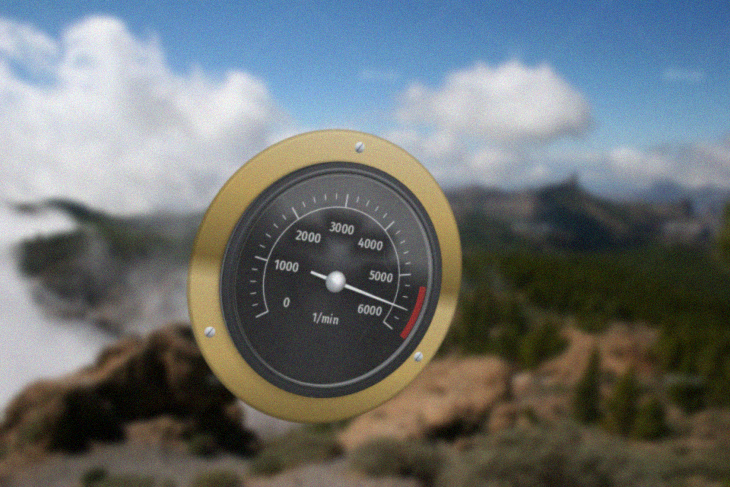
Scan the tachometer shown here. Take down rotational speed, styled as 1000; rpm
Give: 5600; rpm
